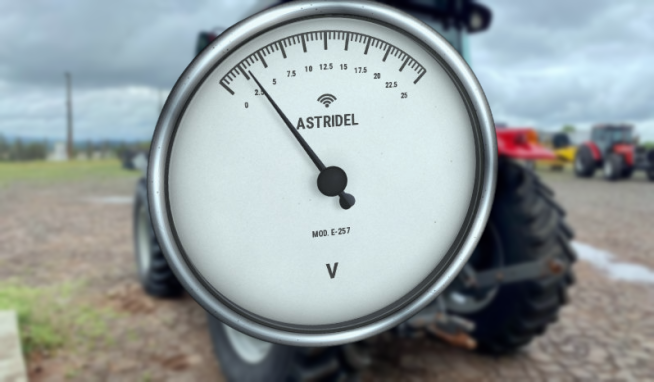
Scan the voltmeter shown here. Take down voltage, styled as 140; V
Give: 3; V
